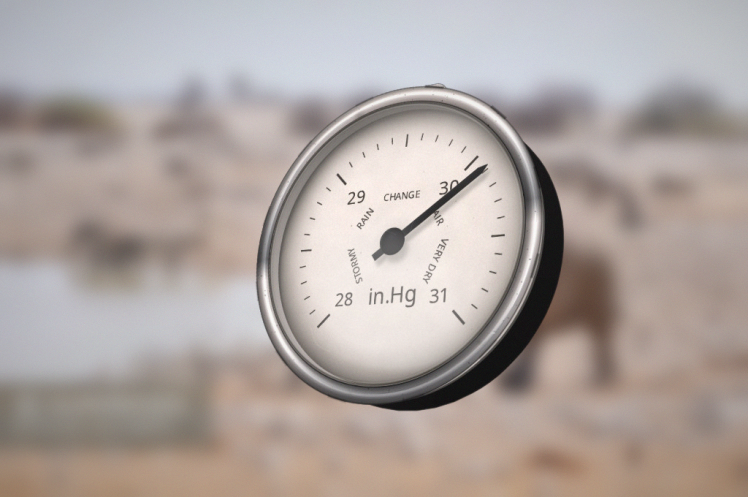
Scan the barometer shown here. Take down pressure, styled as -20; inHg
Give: 30.1; inHg
